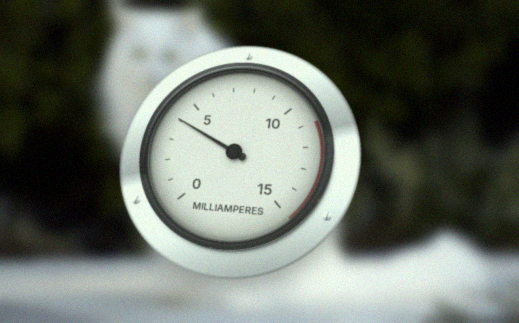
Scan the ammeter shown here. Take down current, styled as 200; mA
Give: 4; mA
